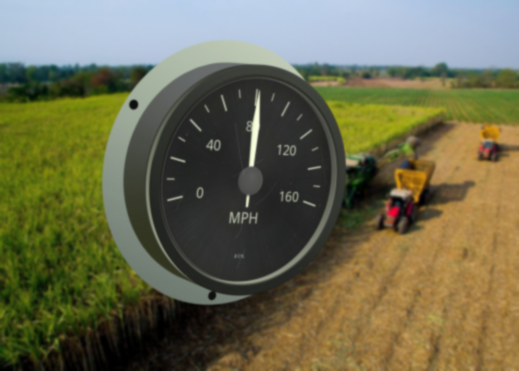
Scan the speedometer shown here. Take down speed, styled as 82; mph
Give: 80; mph
